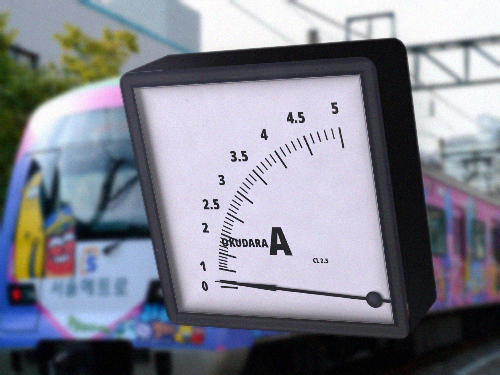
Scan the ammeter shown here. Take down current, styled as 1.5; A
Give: 0.5; A
